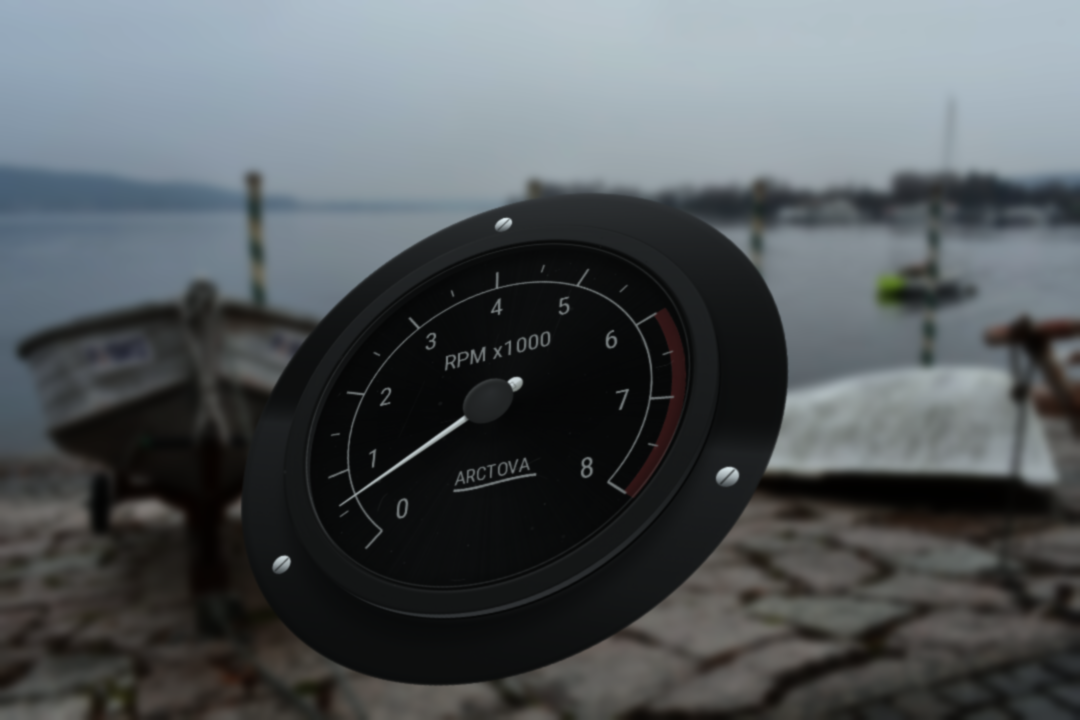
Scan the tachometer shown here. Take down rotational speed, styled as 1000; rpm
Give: 500; rpm
